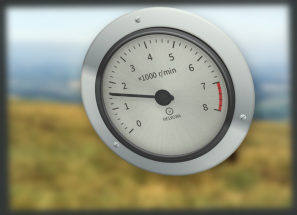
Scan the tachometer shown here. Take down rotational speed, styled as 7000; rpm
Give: 1600; rpm
